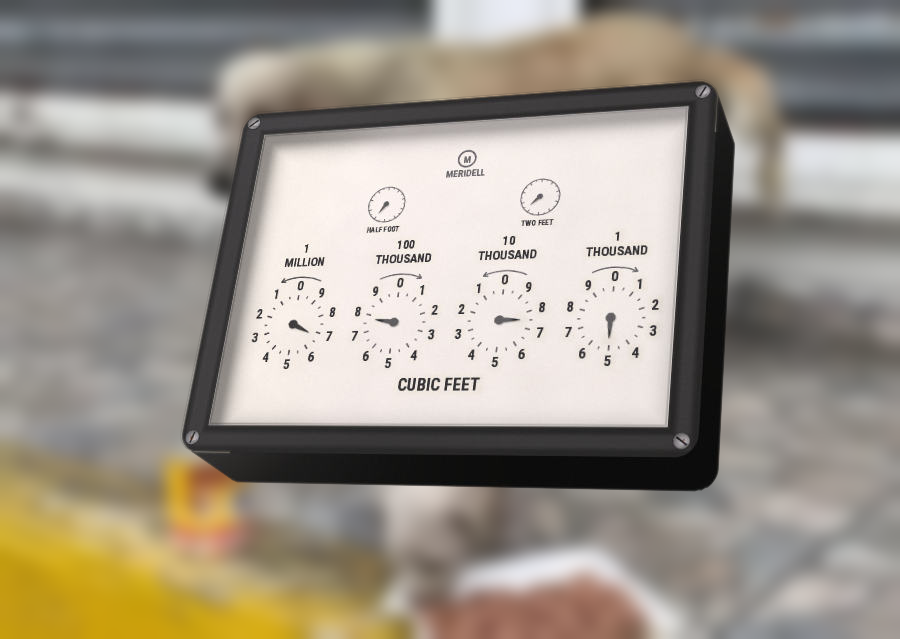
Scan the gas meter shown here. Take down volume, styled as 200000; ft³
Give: 677500; ft³
